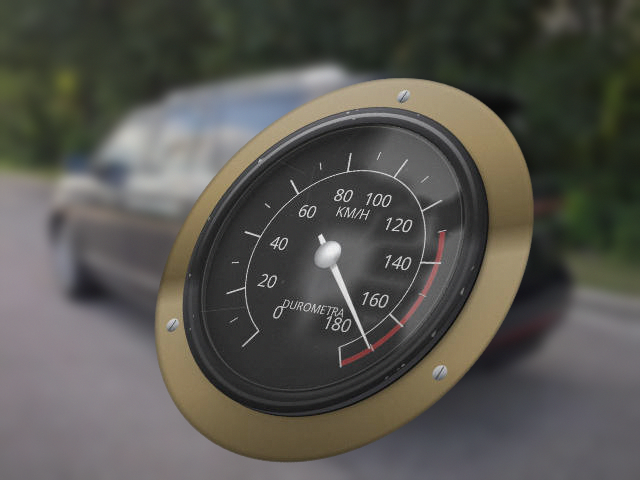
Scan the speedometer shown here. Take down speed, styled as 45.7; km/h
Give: 170; km/h
